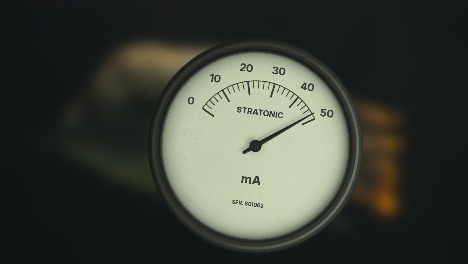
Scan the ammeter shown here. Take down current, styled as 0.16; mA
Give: 48; mA
